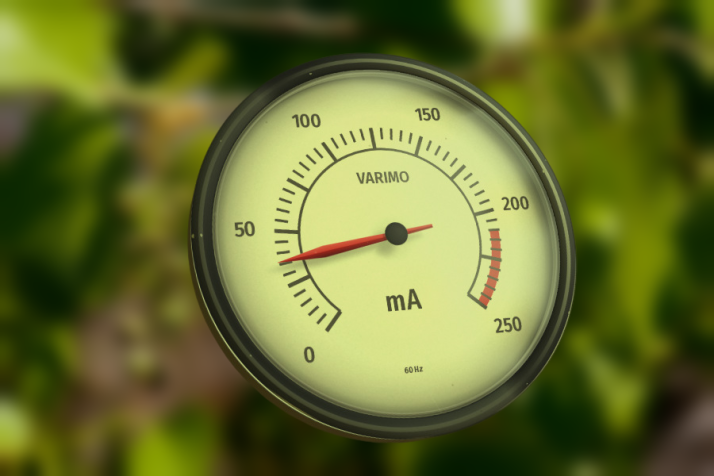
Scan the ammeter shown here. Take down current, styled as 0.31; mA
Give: 35; mA
